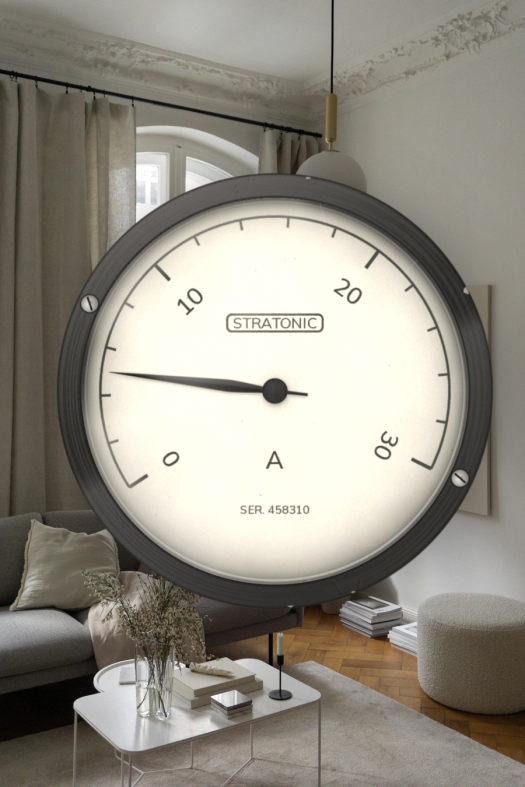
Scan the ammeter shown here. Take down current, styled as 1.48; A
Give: 5; A
